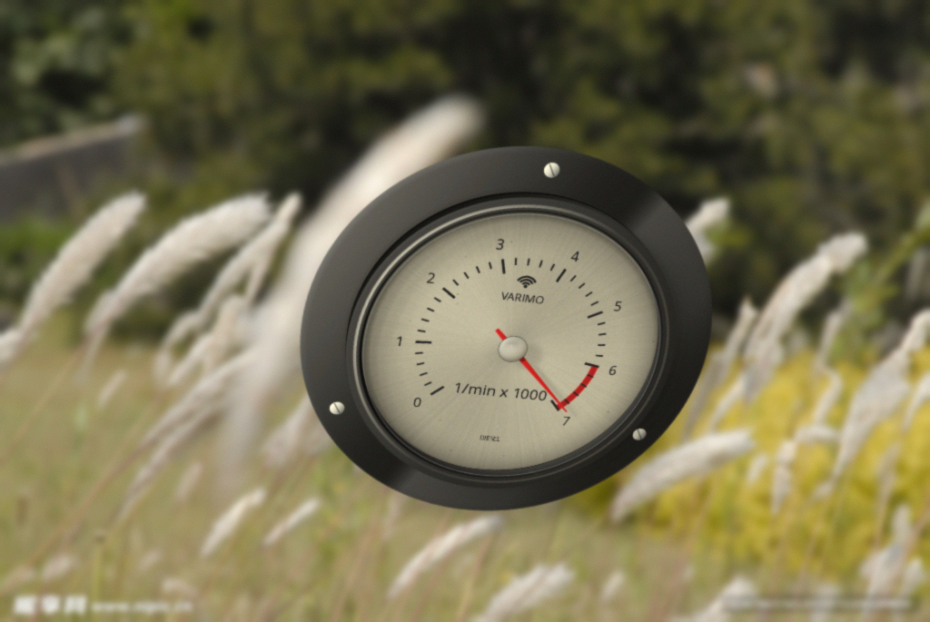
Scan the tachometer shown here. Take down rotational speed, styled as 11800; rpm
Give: 6900; rpm
